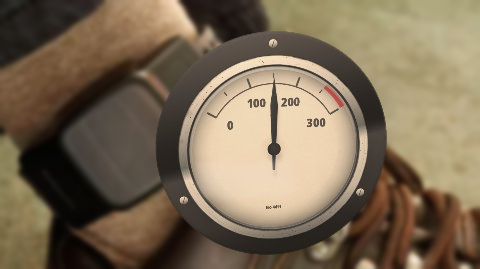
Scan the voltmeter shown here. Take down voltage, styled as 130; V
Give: 150; V
